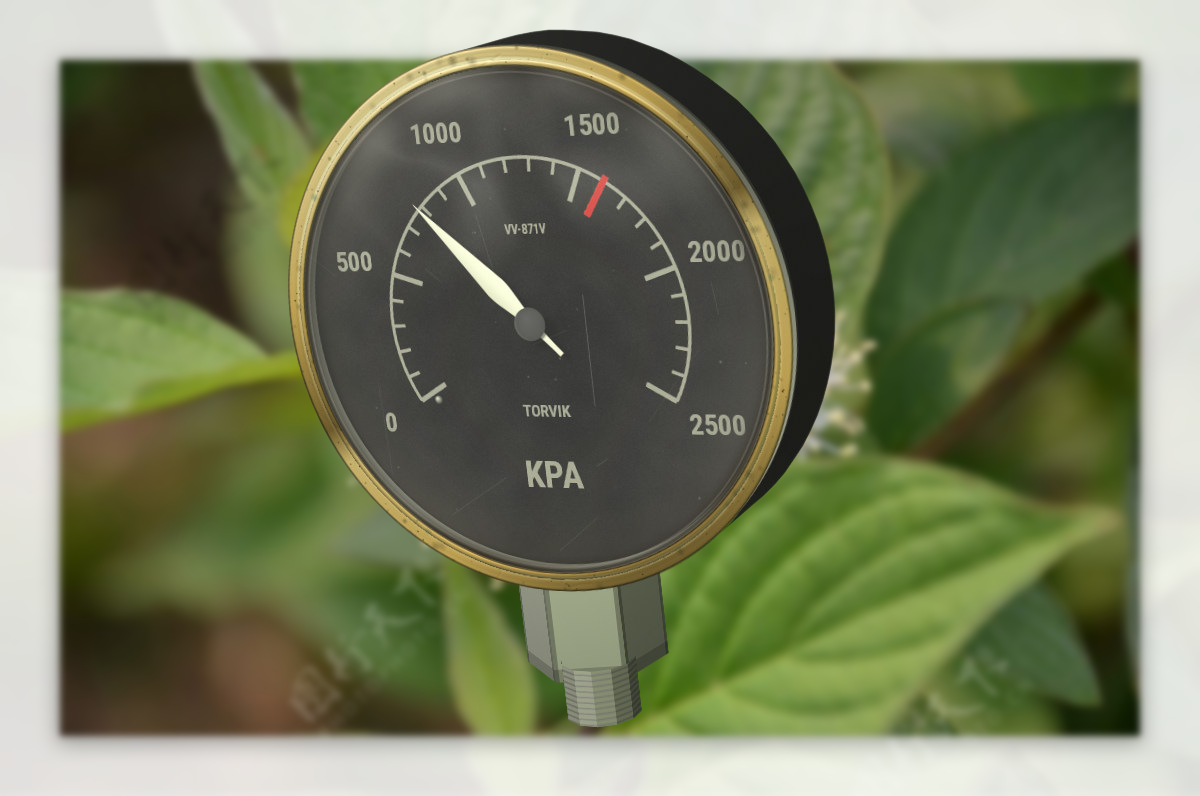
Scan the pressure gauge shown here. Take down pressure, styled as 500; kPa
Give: 800; kPa
